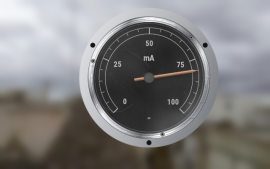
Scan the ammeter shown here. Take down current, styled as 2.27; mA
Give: 80; mA
